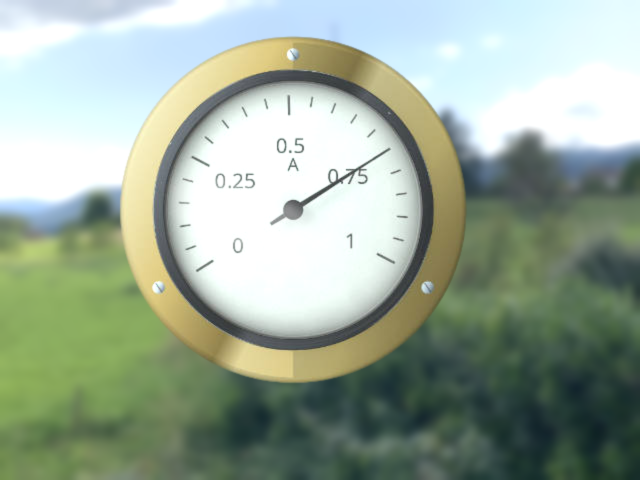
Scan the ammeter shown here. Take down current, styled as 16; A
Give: 0.75; A
